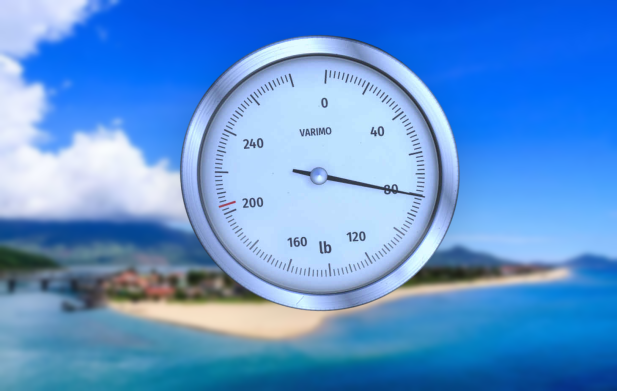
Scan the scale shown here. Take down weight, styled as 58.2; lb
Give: 80; lb
